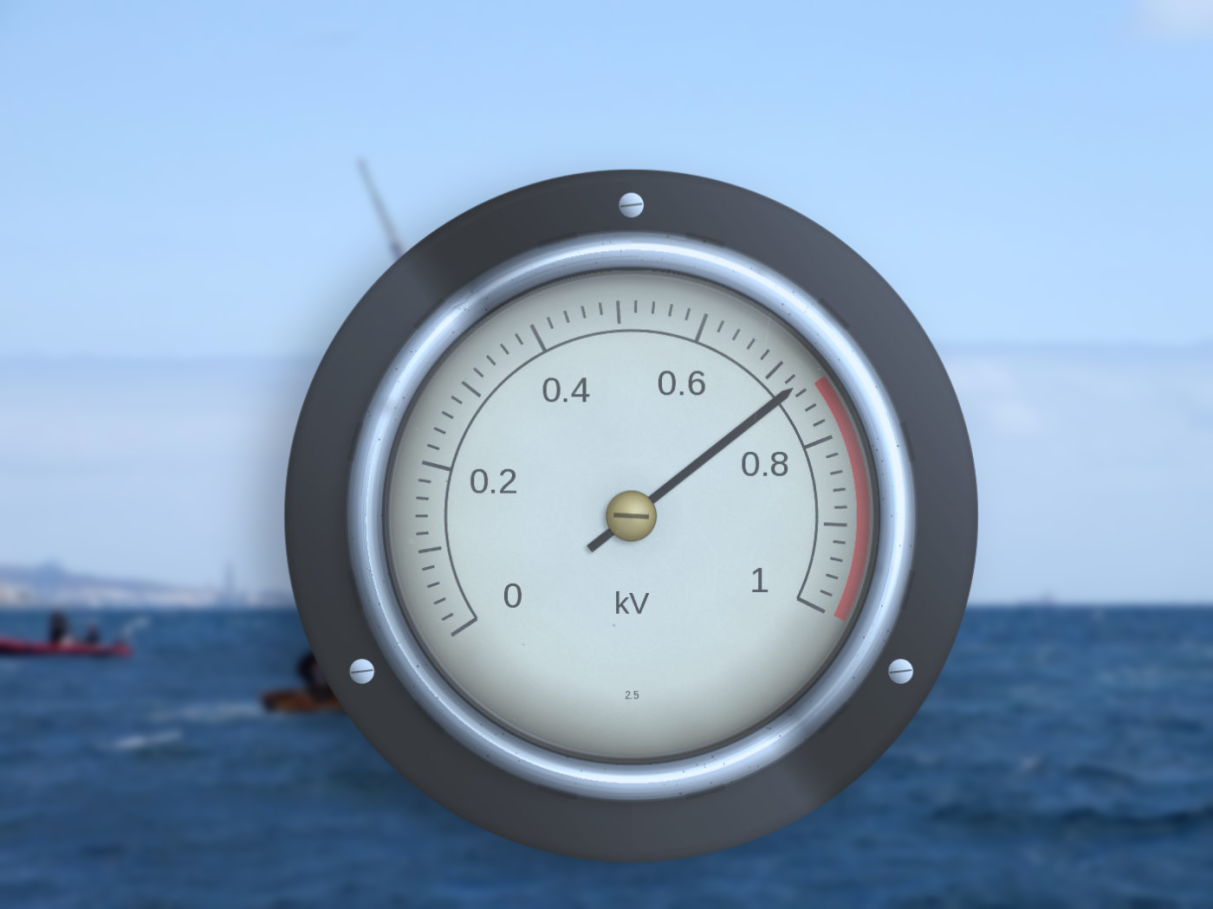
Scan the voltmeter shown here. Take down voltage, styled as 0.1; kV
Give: 0.73; kV
